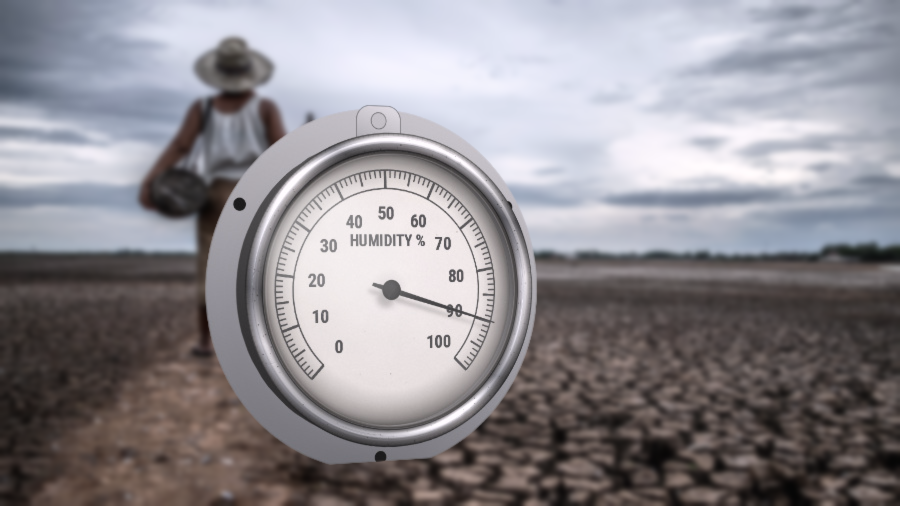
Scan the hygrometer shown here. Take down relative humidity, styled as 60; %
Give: 90; %
